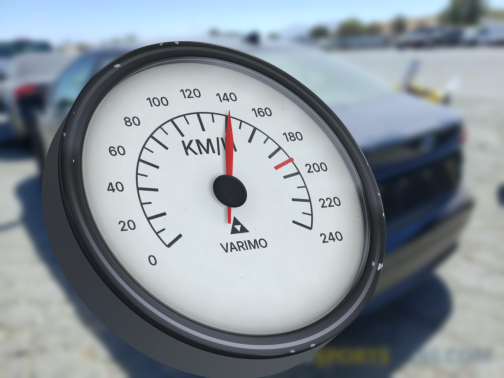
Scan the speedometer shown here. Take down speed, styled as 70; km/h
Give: 140; km/h
